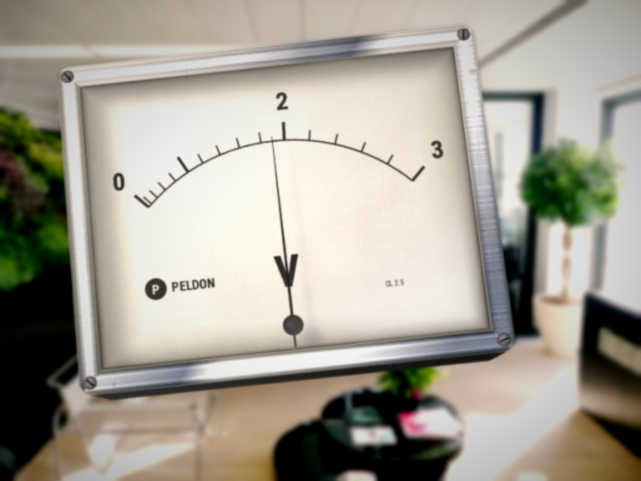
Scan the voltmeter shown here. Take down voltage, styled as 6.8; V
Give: 1.9; V
